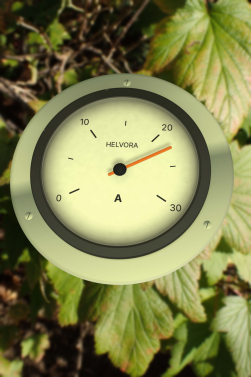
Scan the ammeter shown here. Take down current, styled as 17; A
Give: 22.5; A
